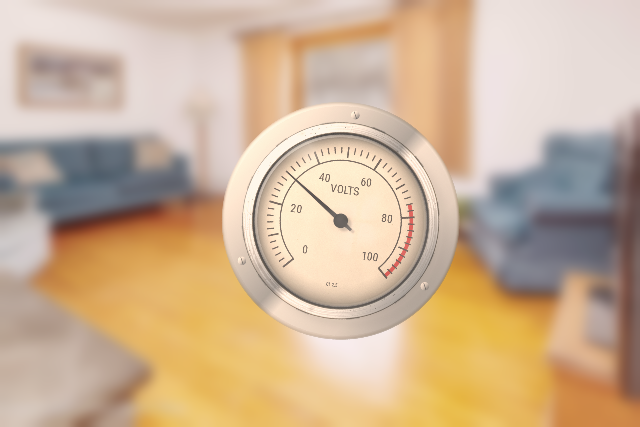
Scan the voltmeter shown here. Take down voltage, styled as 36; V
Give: 30; V
